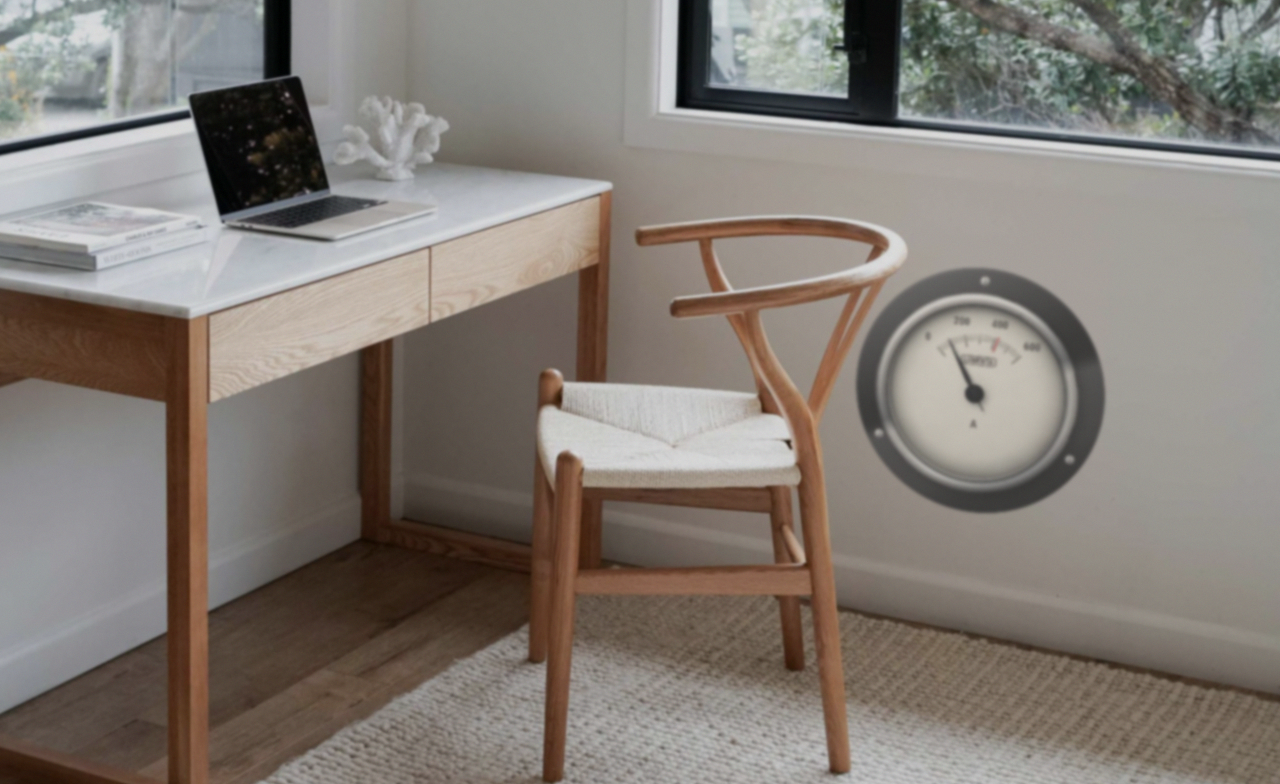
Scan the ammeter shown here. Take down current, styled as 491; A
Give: 100; A
